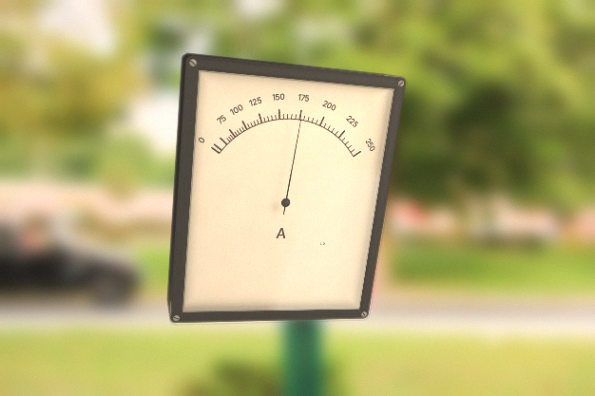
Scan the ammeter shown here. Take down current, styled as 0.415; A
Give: 175; A
